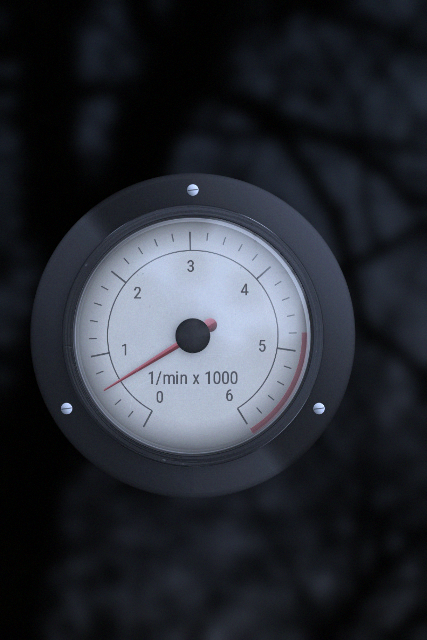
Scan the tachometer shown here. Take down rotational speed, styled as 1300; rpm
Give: 600; rpm
